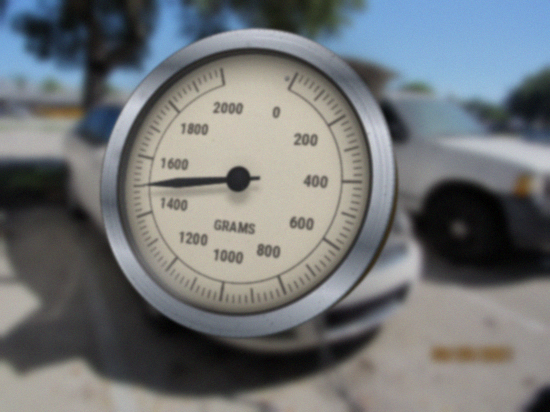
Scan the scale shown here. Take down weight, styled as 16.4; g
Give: 1500; g
